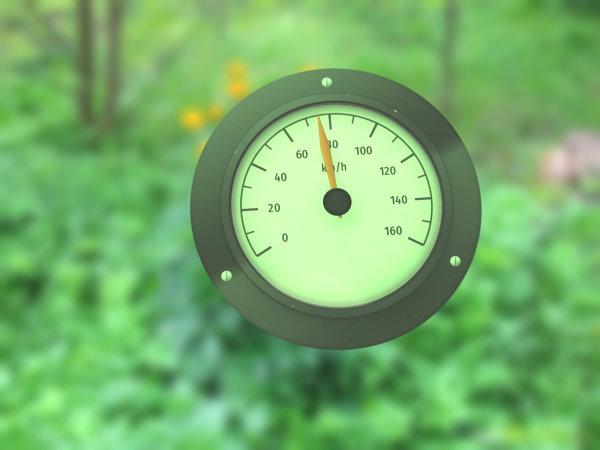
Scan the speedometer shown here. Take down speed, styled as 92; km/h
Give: 75; km/h
